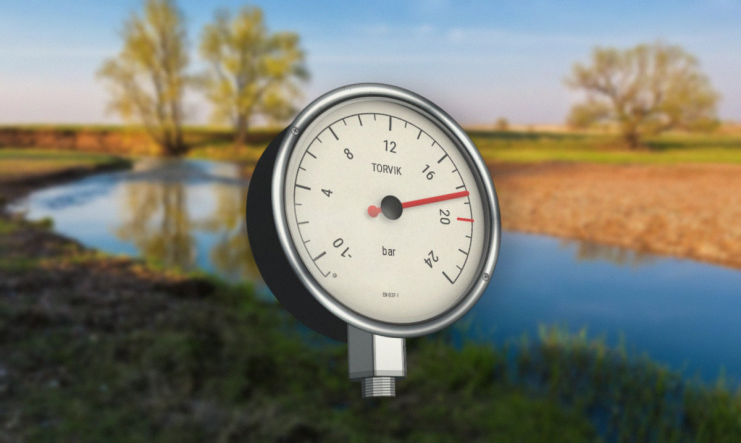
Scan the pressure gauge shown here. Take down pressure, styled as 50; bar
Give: 18.5; bar
